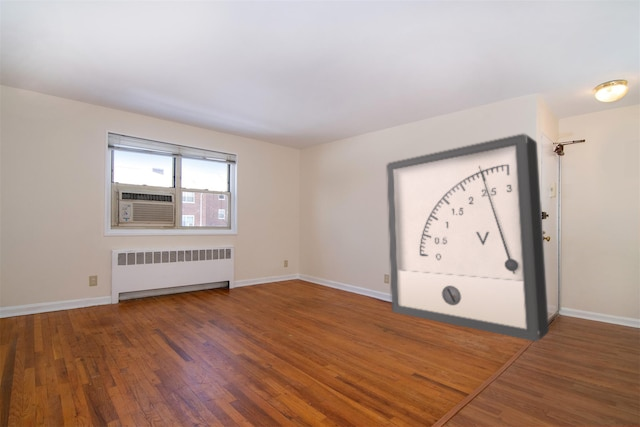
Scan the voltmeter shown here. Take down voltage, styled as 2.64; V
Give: 2.5; V
